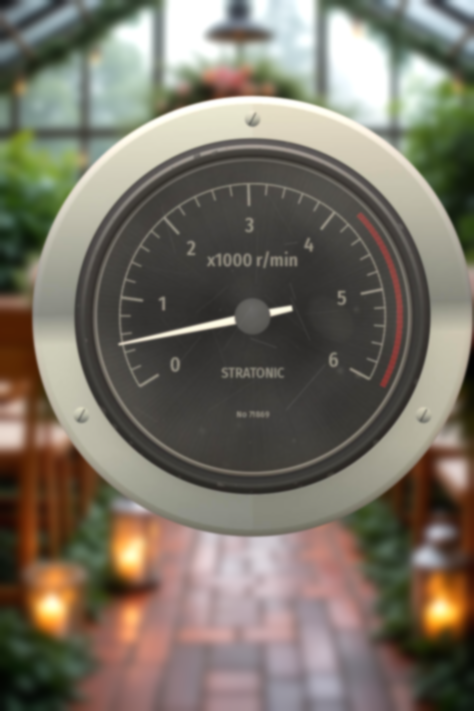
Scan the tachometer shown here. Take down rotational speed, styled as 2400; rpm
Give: 500; rpm
